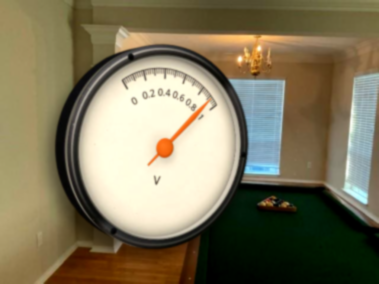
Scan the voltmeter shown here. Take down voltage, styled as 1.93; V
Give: 0.9; V
